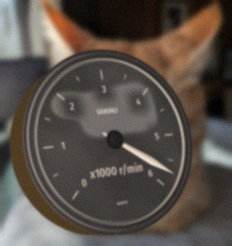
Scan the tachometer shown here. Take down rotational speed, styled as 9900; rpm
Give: 5750; rpm
